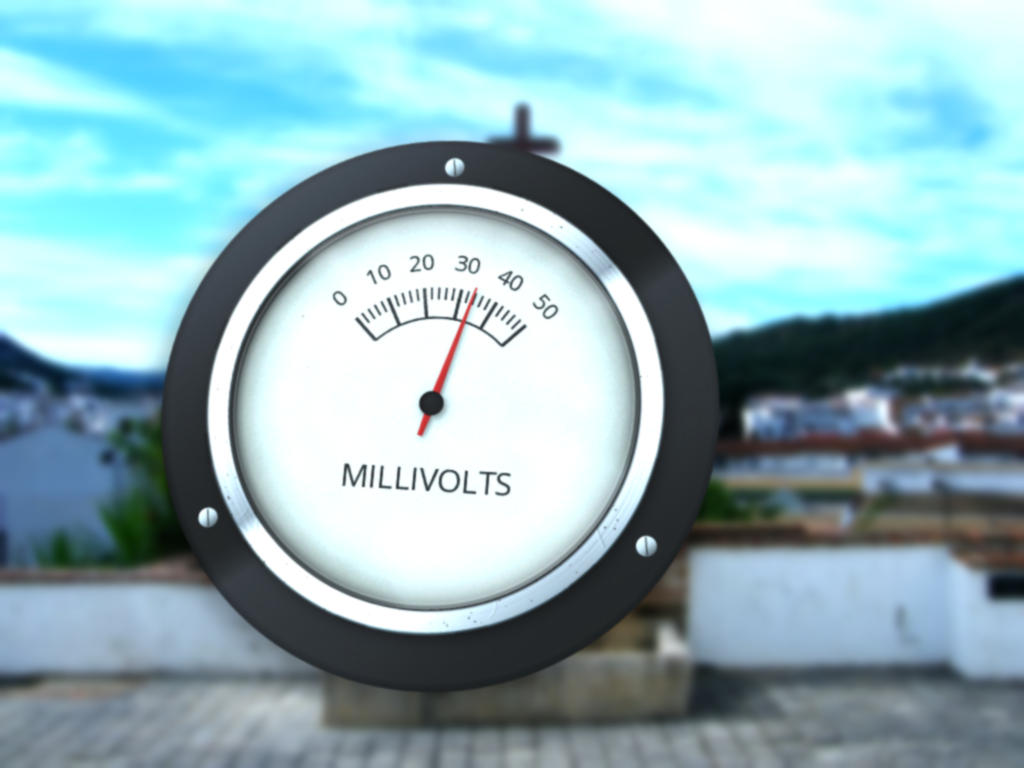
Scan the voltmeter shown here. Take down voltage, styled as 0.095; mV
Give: 34; mV
